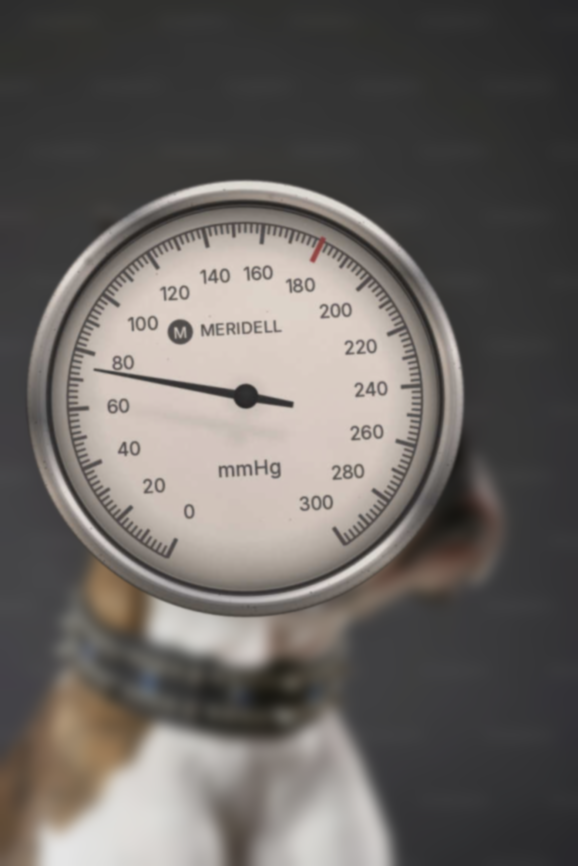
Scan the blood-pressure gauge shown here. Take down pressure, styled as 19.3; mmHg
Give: 74; mmHg
